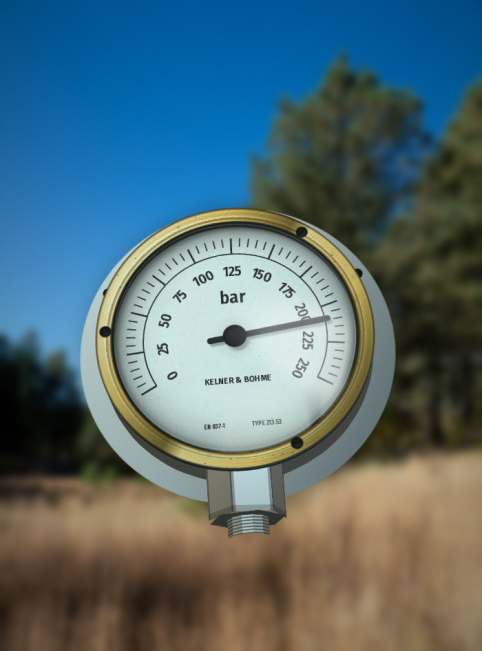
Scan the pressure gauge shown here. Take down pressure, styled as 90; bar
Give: 210; bar
